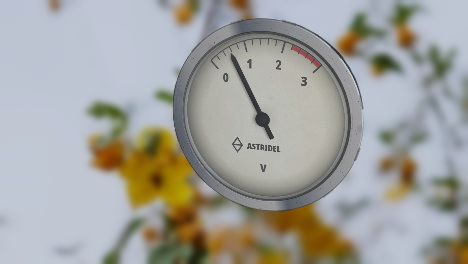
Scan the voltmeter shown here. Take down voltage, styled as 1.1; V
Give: 0.6; V
